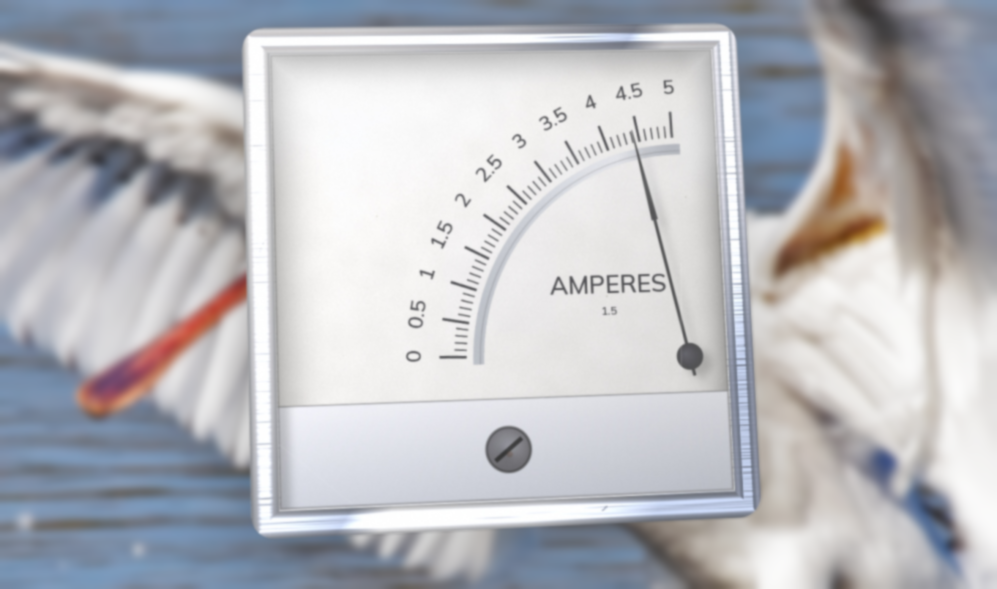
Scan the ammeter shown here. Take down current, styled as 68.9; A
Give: 4.4; A
